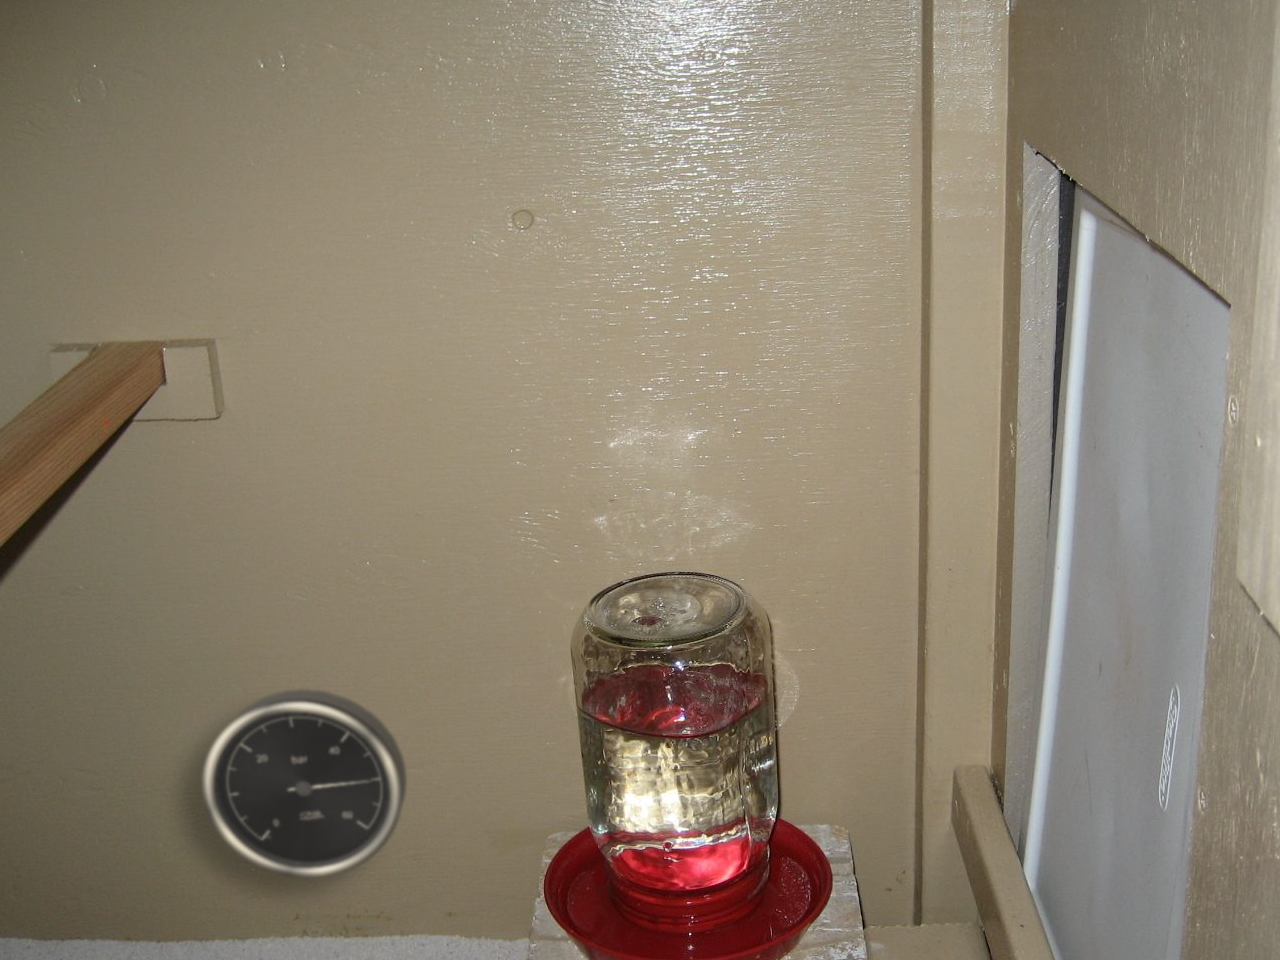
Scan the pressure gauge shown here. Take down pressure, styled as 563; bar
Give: 50; bar
